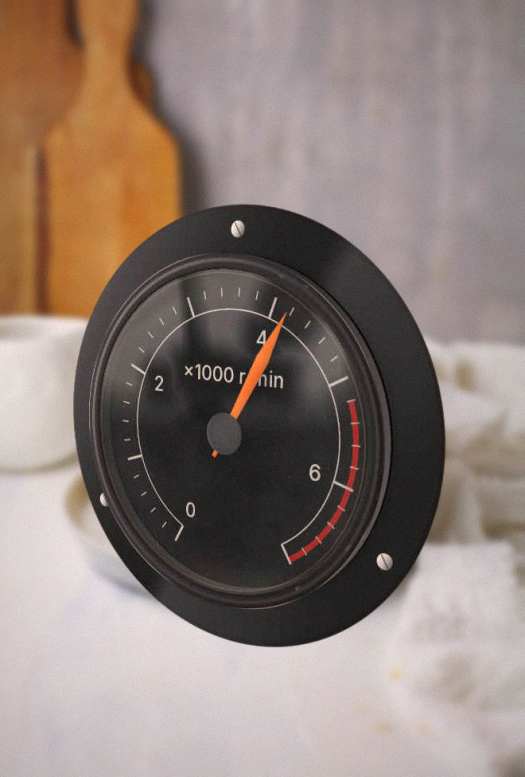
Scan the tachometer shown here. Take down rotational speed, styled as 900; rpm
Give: 4200; rpm
